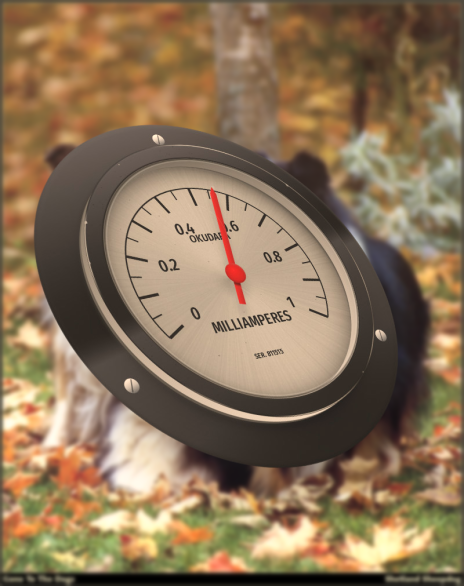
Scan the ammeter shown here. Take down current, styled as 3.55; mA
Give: 0.55; mA
